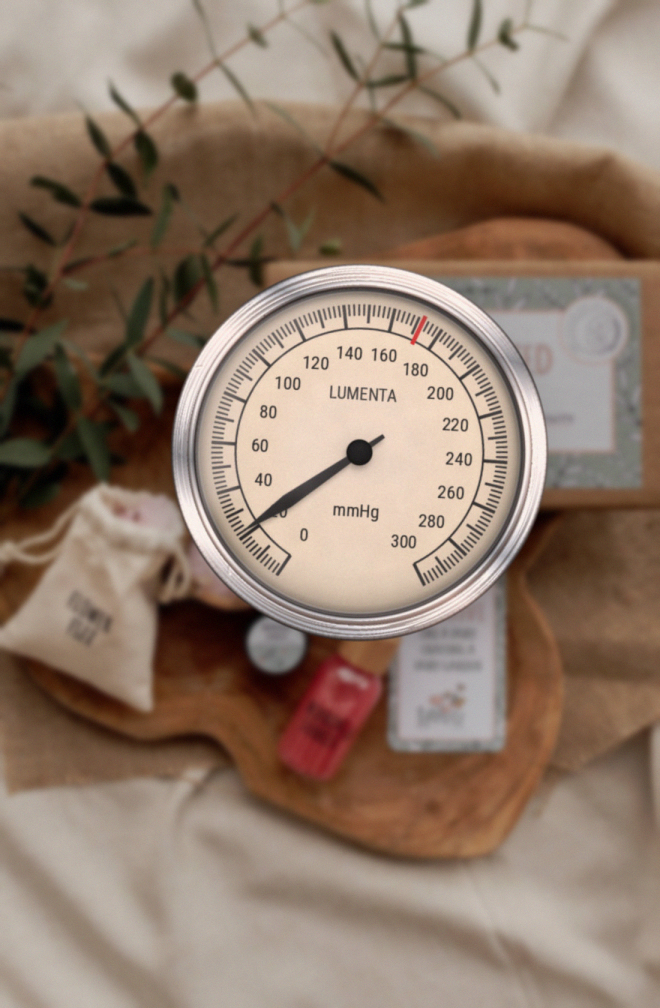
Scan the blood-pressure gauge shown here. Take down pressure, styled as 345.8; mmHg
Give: 22; mmHg
